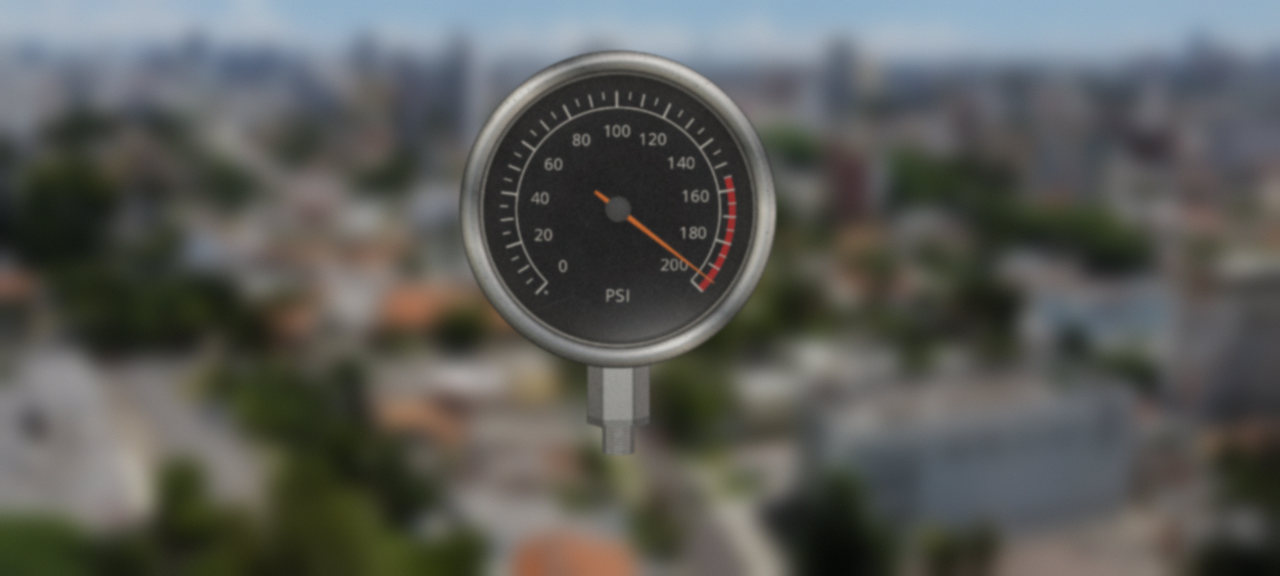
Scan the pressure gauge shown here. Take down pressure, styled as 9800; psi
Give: 195; psi
